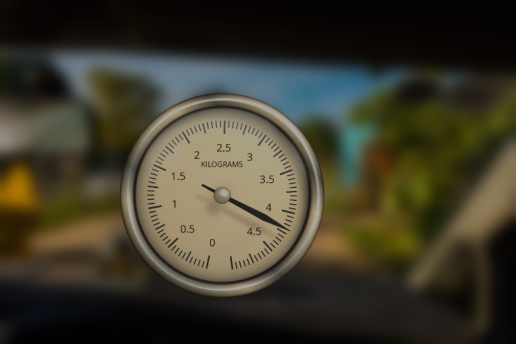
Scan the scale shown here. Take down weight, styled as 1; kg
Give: 4.2; kg
